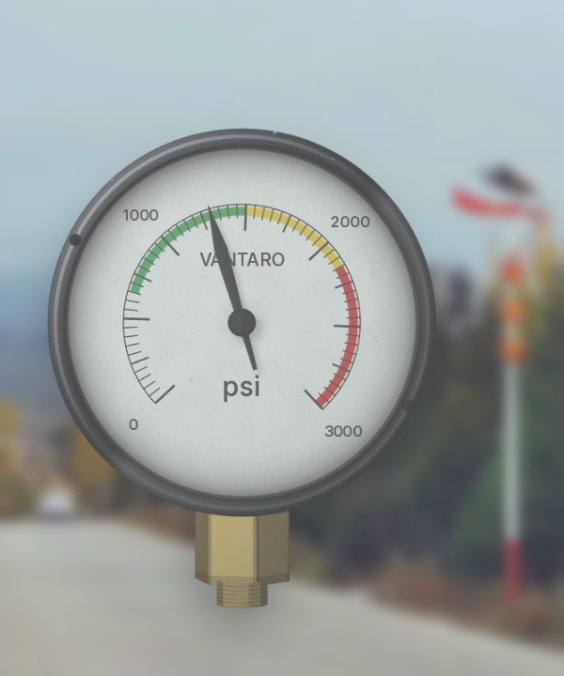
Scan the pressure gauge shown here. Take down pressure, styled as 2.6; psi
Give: 1300; psi
